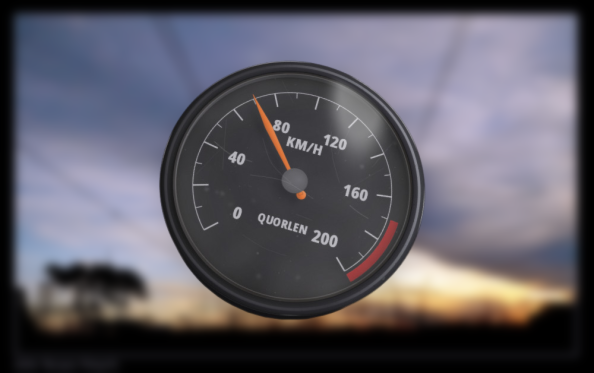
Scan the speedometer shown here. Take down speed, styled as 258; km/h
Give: 70; km/h
